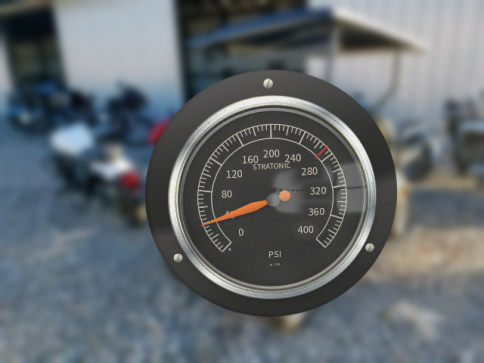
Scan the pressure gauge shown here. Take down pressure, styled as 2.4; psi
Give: 40; psi
